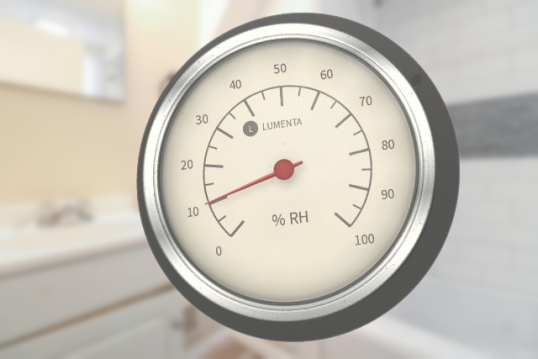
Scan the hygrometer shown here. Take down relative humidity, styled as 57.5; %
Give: 10; %
